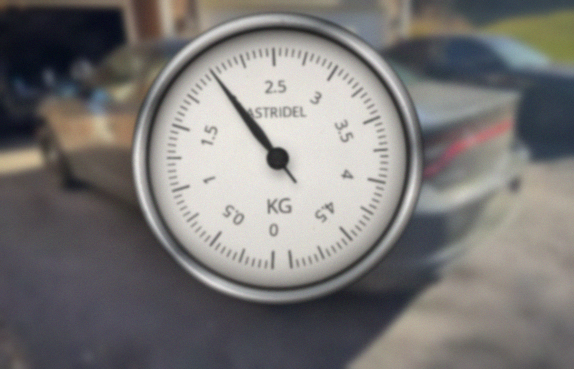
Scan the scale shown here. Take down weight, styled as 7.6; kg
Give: 2; kg
